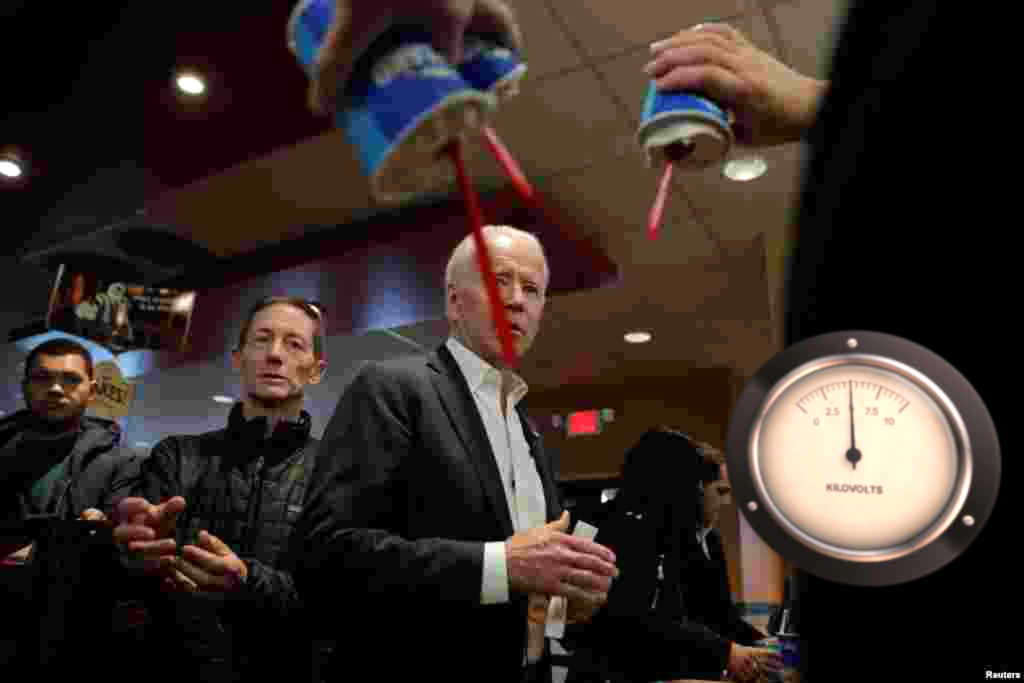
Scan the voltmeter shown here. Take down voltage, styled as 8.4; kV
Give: 5; kV
